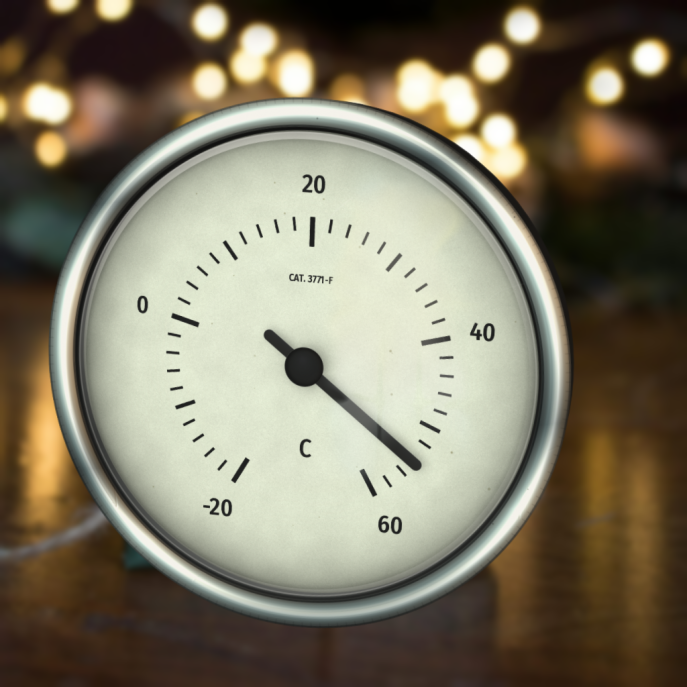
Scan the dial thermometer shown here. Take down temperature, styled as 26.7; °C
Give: 54; °C
